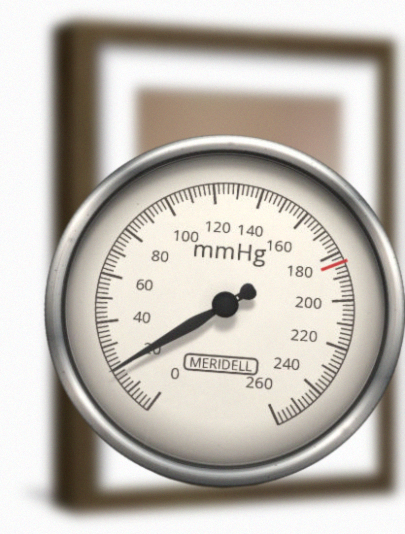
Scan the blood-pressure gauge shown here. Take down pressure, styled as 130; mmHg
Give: 20; mmHg
